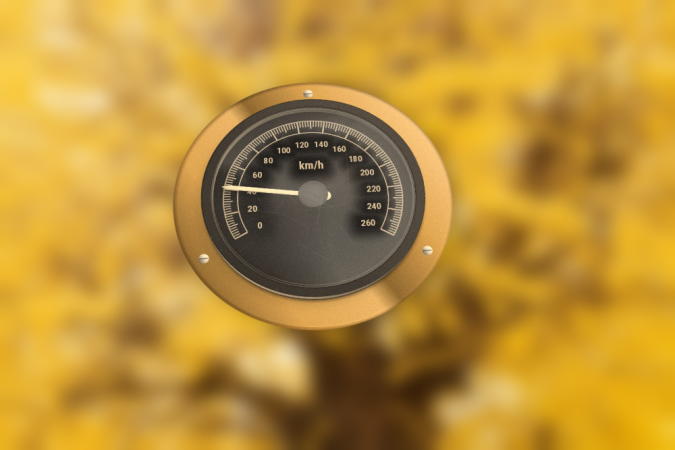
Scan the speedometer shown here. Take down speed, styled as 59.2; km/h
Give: 40; km/h
